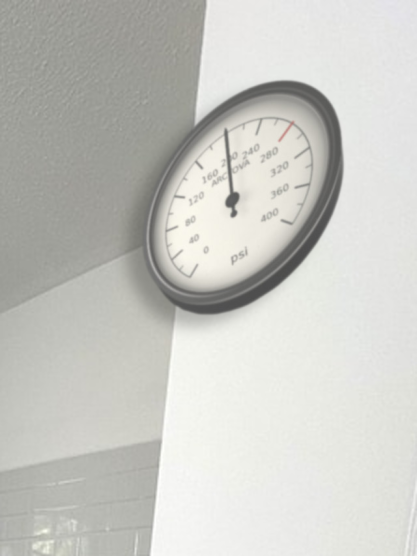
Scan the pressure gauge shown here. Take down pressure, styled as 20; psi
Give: 200; psi
